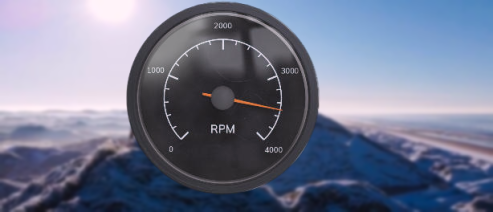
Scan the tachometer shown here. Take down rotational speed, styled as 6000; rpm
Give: 3500; rpm
